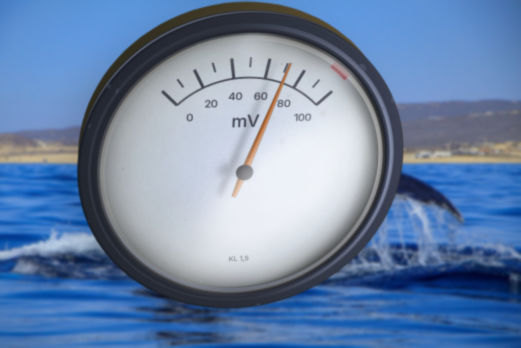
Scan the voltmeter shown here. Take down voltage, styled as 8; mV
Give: 70; mV
